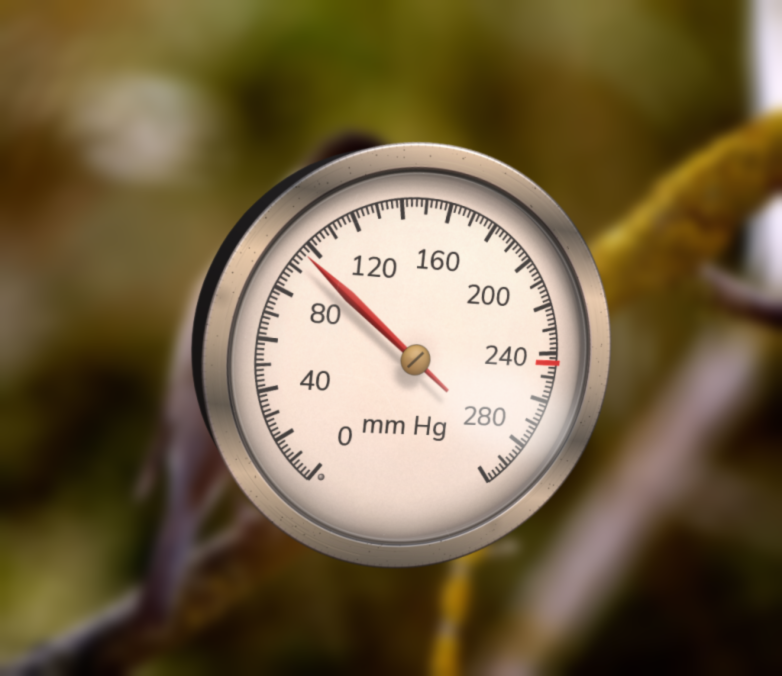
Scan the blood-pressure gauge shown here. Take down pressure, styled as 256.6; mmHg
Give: 96; mmHg
